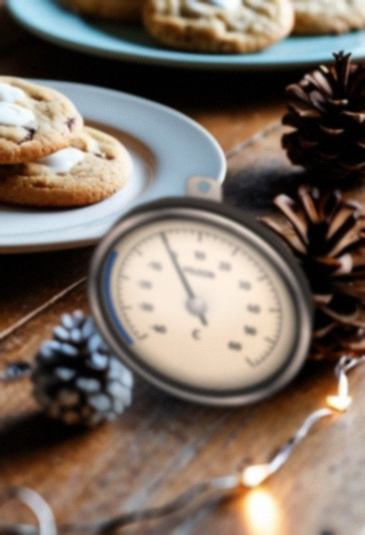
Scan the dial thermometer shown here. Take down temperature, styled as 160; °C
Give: 0; °C
